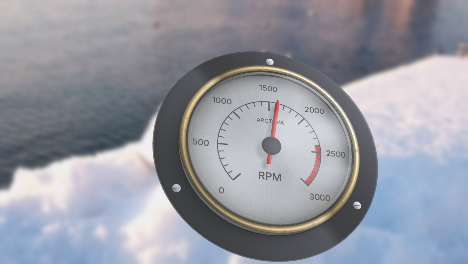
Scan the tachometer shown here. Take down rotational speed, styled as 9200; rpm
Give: 1600; rpm
